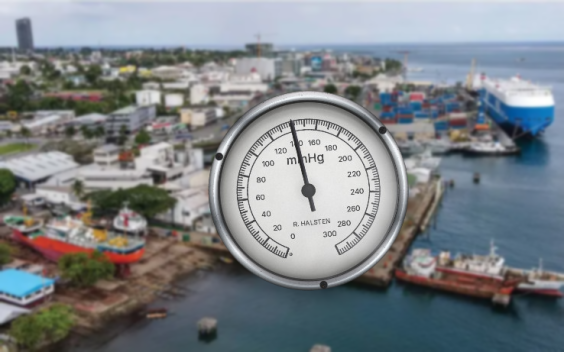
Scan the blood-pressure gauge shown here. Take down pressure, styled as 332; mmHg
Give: 140; mmHg
